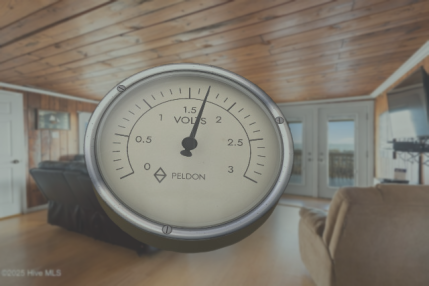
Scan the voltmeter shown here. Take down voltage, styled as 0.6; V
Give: 1.7; V
